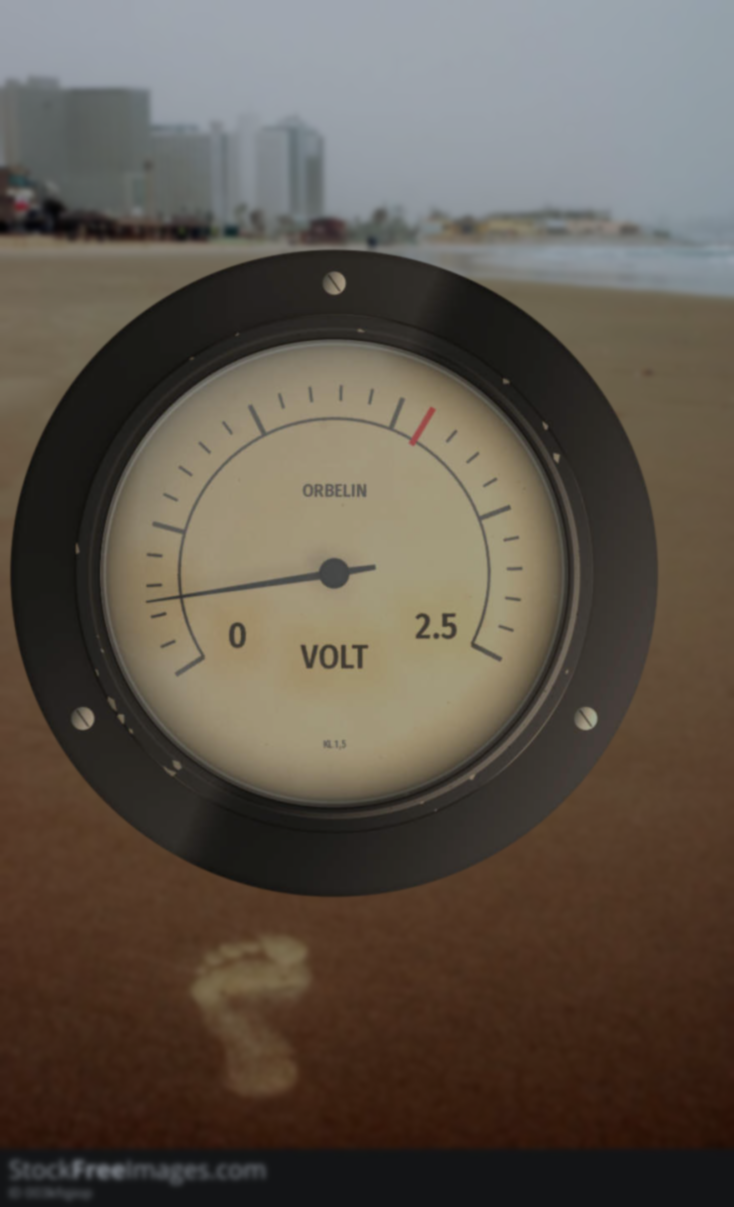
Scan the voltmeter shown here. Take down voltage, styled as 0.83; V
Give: 0.25; V
